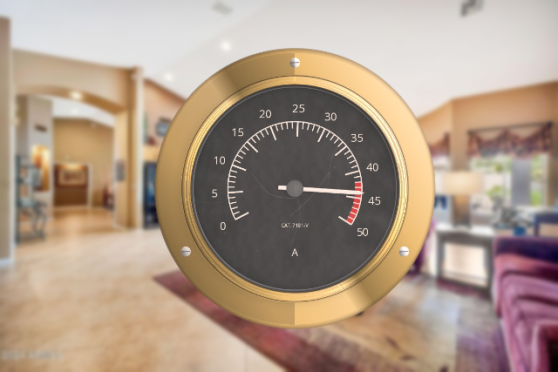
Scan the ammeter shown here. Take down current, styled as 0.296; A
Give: 44; A
